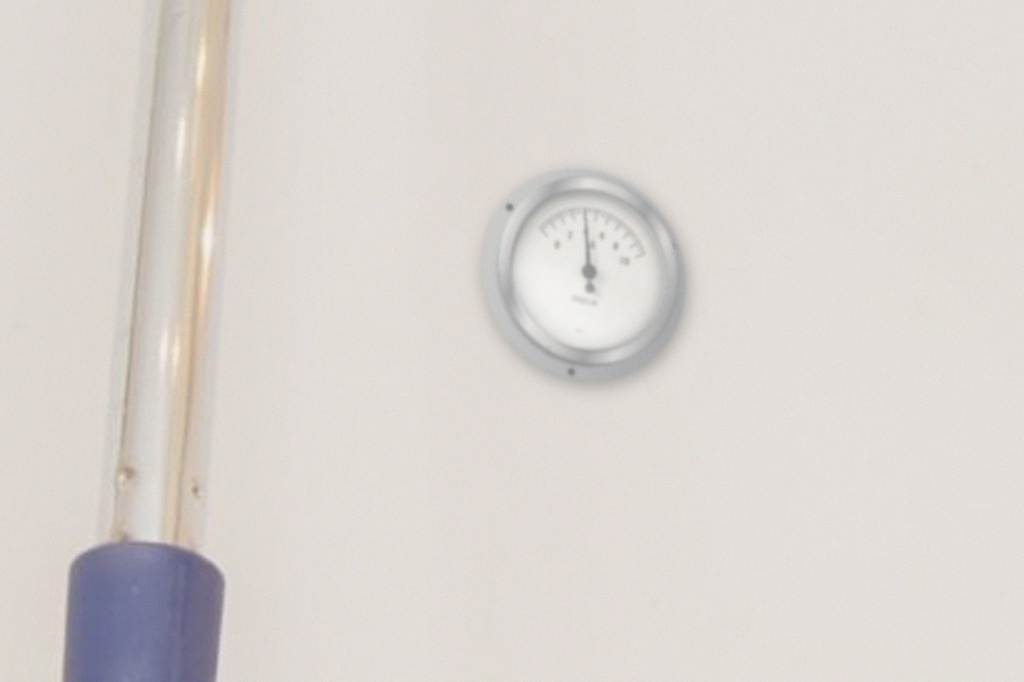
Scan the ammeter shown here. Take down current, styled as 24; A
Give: 4; A
